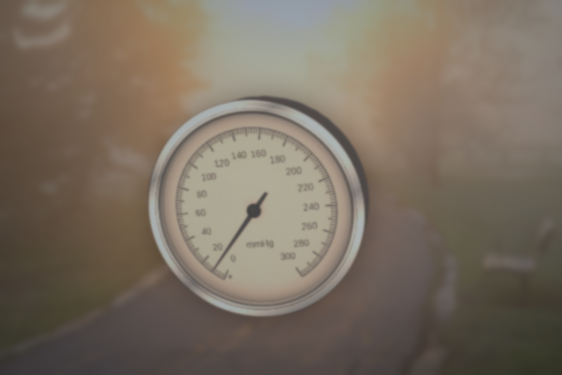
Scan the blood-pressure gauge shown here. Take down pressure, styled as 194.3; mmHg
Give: 10; mmHg
